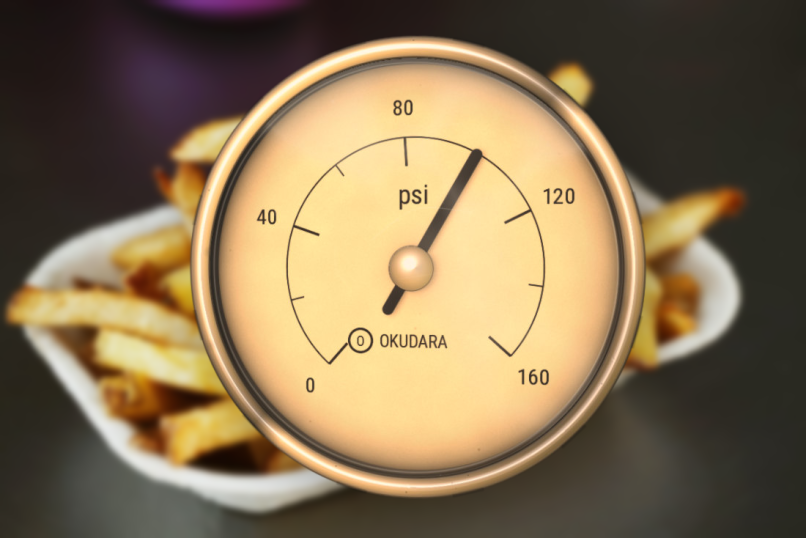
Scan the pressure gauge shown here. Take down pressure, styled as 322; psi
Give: 100; psi
